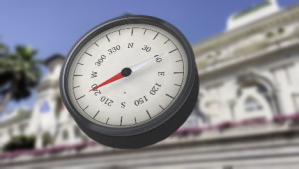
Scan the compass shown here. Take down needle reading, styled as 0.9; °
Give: 240; °
